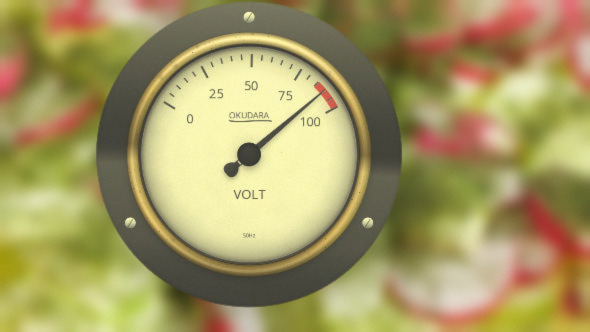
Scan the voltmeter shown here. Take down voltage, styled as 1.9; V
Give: 90; V
